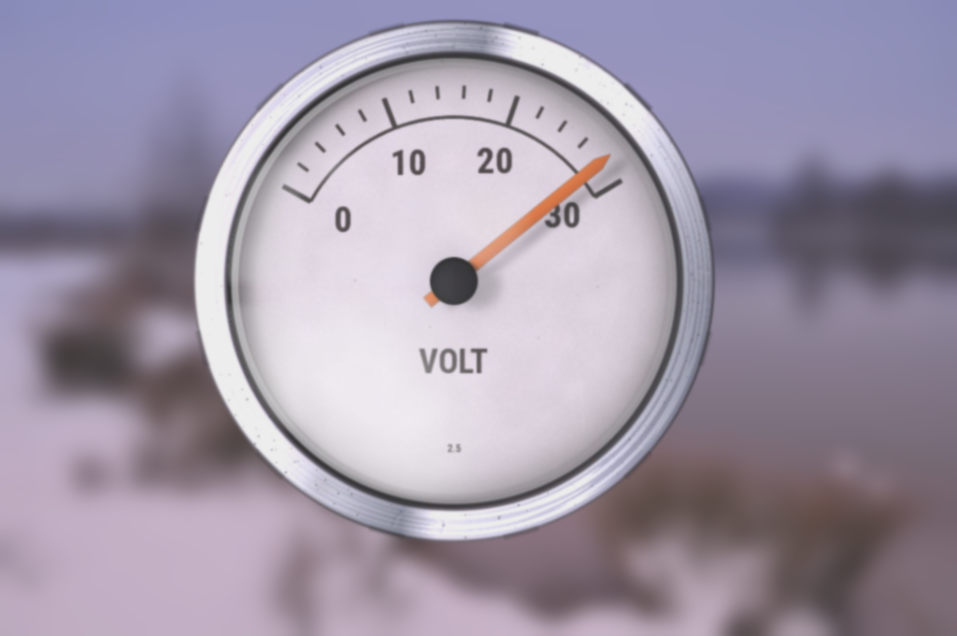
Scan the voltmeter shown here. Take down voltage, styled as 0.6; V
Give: 28; V
